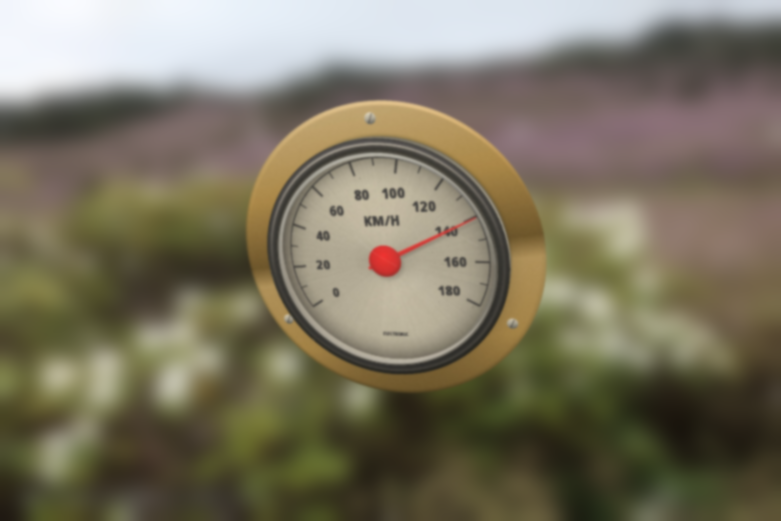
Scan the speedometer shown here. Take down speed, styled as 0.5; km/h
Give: 140; km/h
